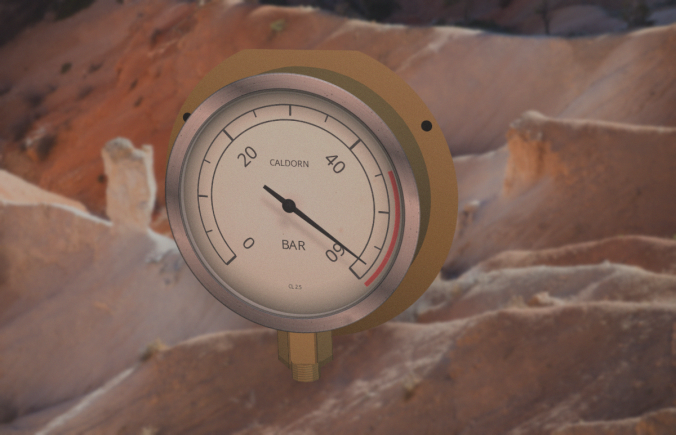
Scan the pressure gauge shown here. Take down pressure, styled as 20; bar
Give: 57.5; bar
